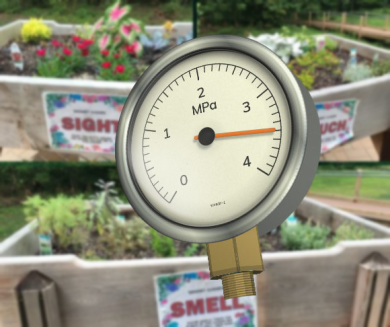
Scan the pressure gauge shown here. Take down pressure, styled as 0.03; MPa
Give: 3.5; MPa
